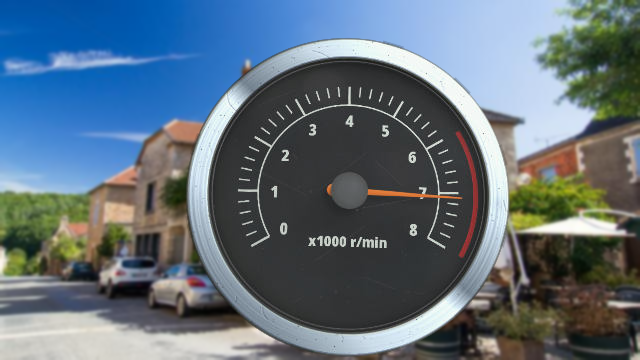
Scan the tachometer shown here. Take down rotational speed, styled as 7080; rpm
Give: 7100; rpm
